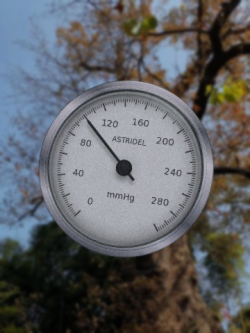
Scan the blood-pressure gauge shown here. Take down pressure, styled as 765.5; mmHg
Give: 100; mmHg
